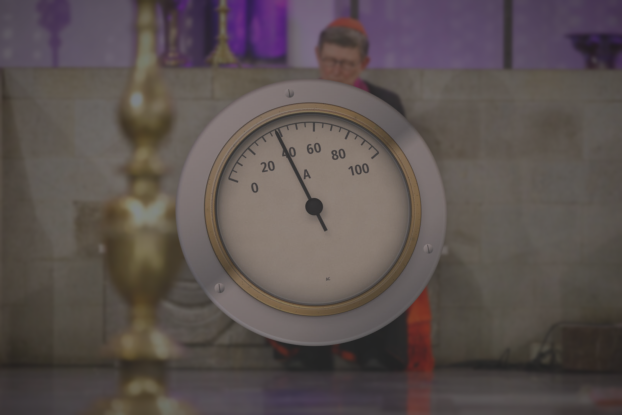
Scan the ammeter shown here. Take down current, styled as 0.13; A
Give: 37.5; A
